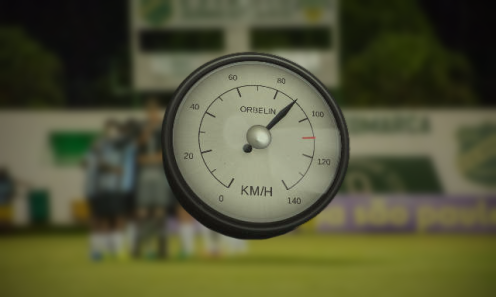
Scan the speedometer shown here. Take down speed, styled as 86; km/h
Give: 90; km/h
